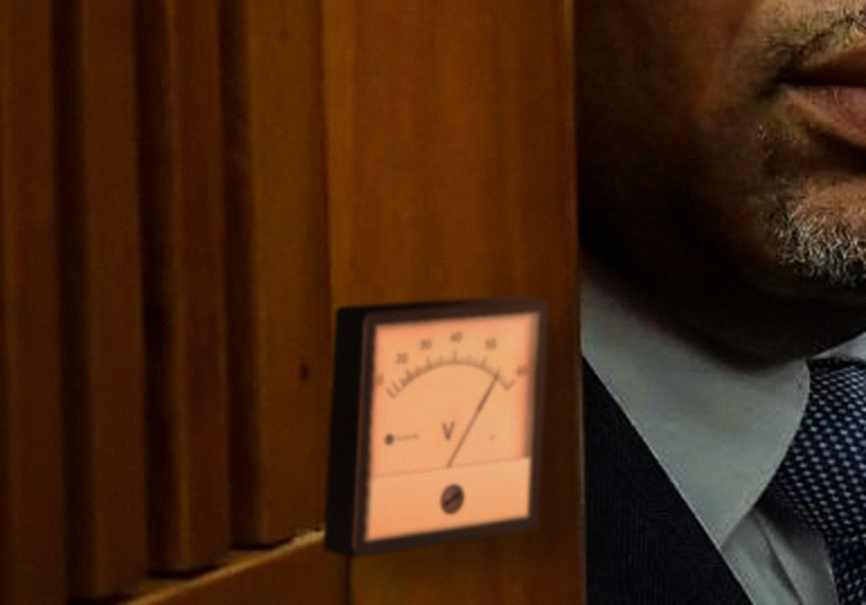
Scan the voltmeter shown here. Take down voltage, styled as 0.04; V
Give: 55; V
